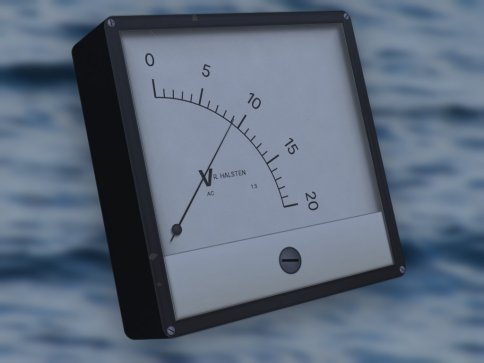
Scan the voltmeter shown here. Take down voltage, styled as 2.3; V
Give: 9; V
